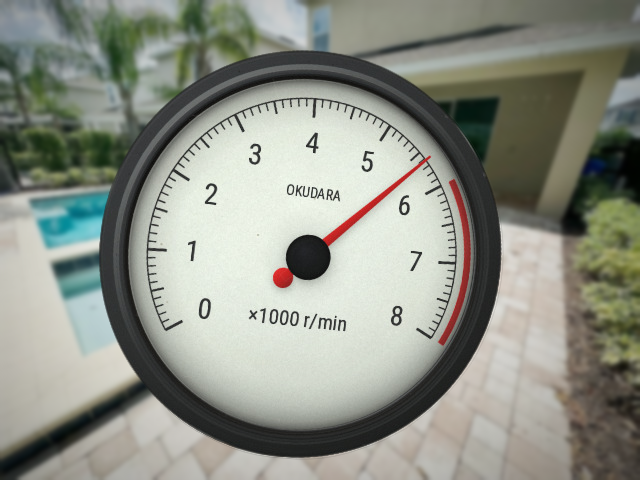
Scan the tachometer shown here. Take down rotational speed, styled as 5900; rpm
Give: 5600; rpm
